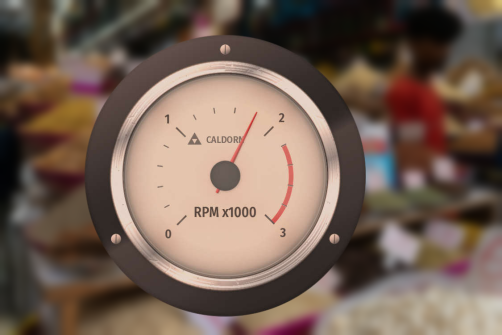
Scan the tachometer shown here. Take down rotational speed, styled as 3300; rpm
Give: 1800; rpm
